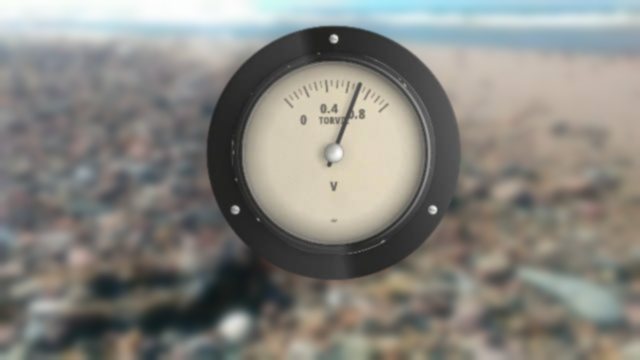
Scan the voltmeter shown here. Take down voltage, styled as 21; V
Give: 0.7; V
